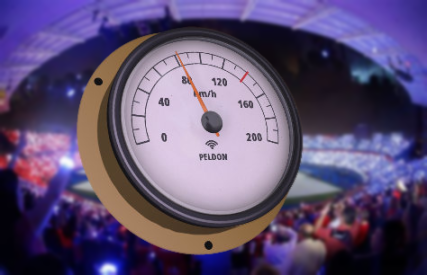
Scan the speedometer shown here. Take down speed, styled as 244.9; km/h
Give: 80; km/h
